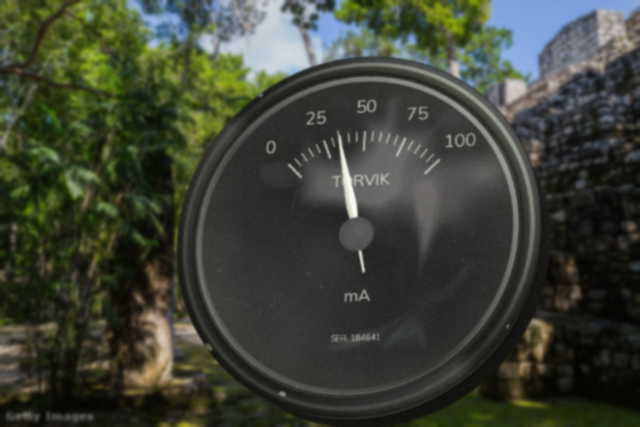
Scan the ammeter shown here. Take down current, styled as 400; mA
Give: 35; mA
